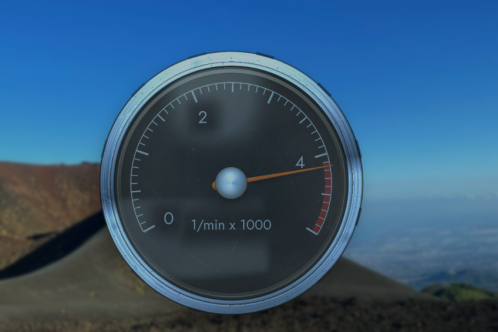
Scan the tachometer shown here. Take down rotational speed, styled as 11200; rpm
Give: 4150; rpm
